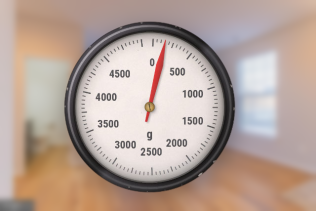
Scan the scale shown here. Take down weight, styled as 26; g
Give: 150; g
